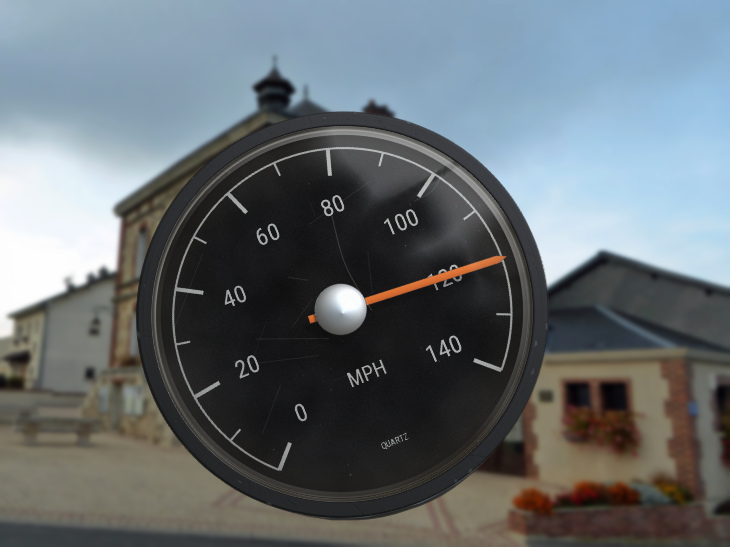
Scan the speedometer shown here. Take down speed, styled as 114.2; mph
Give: 120; mph
